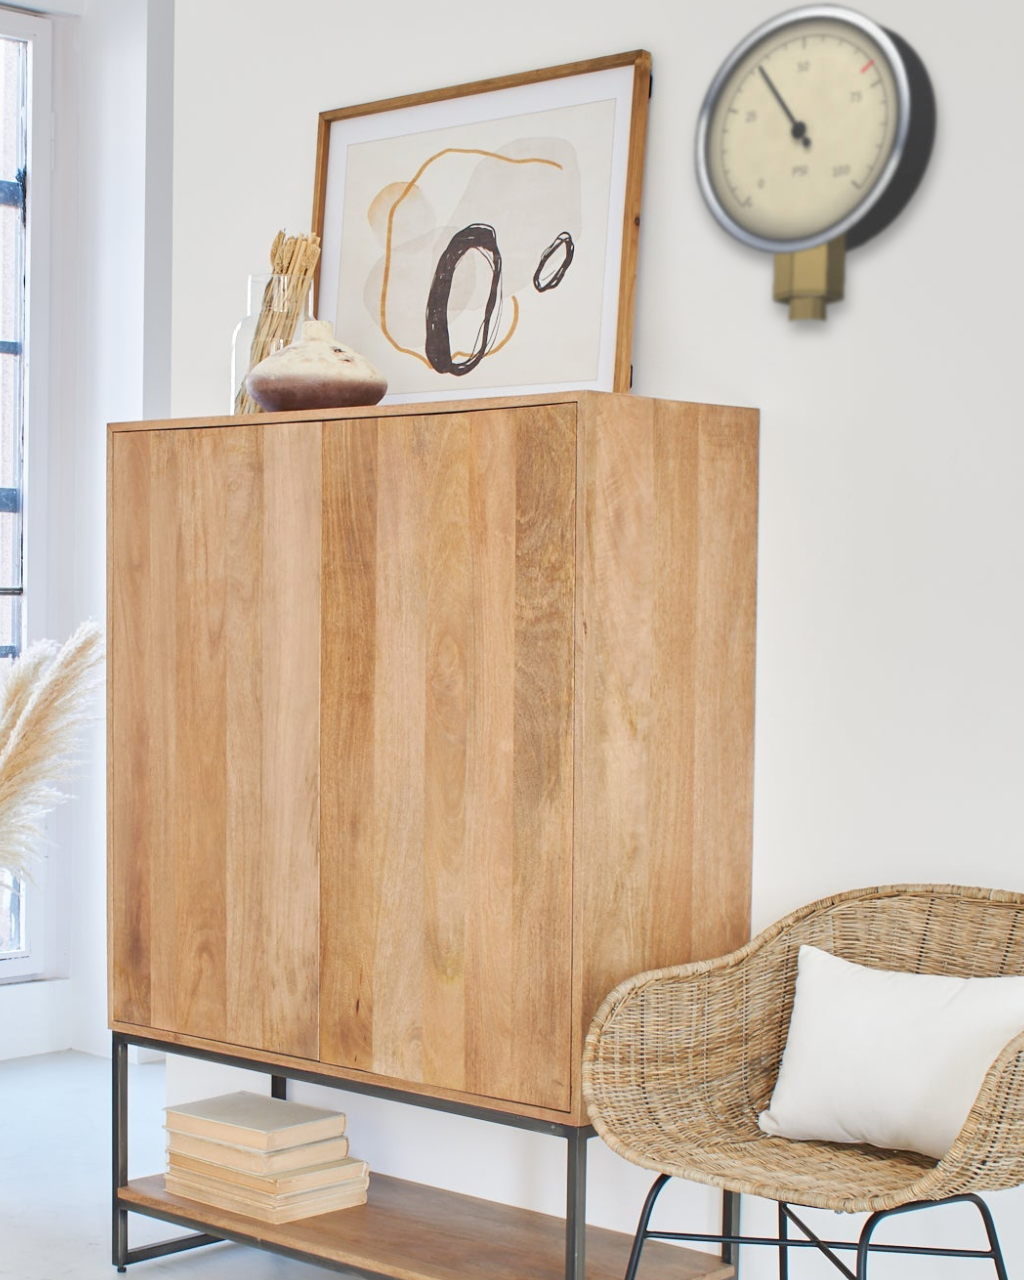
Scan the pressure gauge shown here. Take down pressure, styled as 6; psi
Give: 37.5; psi
